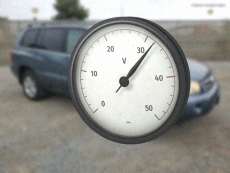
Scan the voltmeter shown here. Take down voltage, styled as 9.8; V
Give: 32; V
